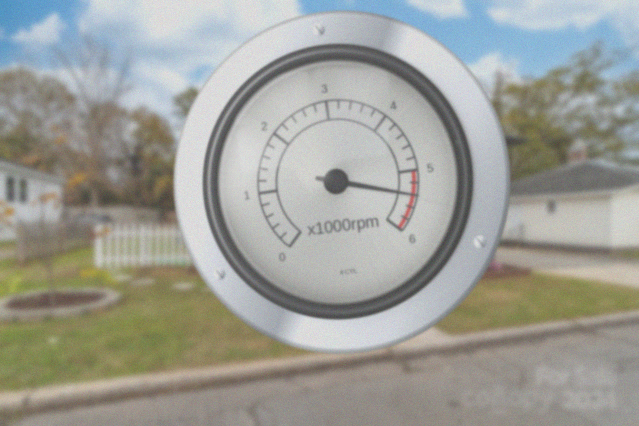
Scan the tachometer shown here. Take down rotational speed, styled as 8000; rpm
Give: 5400; rpm
